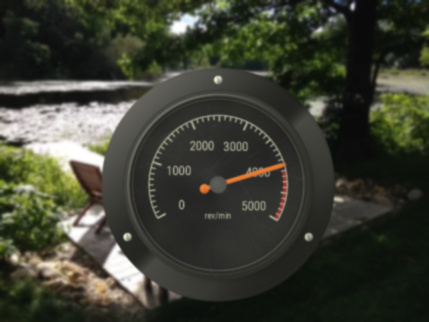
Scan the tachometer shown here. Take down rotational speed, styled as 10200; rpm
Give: 4000; rpm
